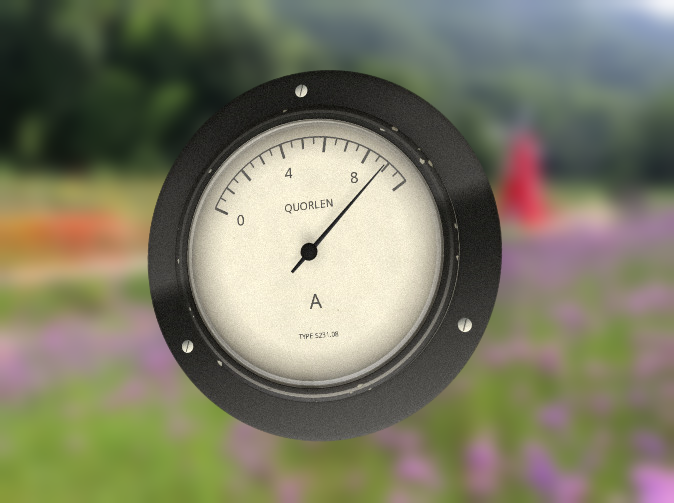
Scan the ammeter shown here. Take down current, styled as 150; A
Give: 9; A
